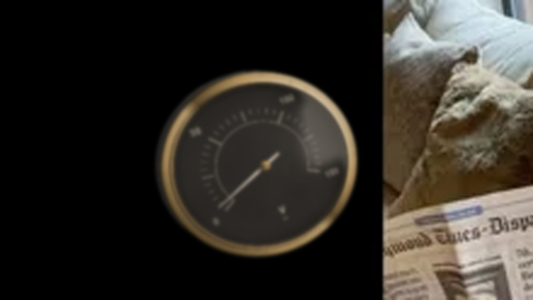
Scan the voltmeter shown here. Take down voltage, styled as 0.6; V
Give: 5; V
